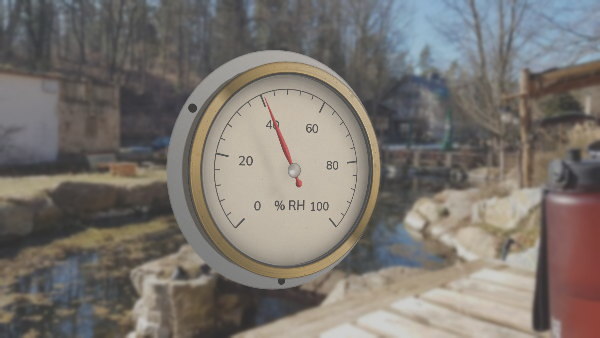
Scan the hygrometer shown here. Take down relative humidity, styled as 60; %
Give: 40; %
